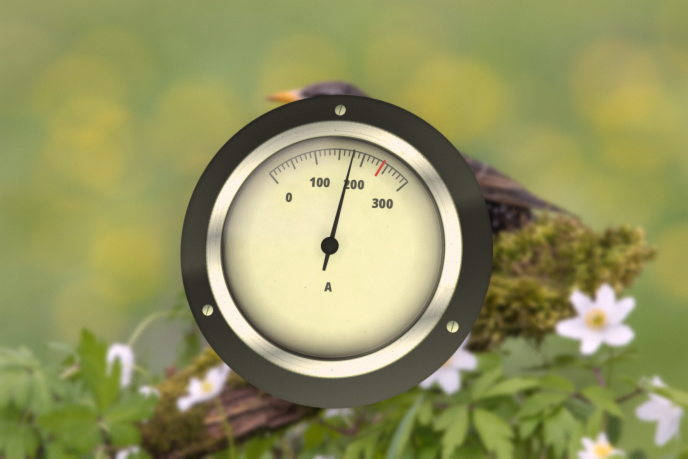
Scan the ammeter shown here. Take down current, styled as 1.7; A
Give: 180; A
